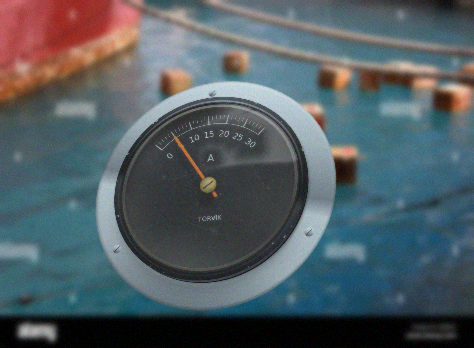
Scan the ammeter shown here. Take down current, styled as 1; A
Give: 5; A
